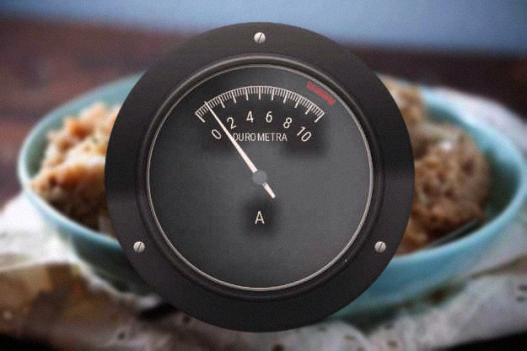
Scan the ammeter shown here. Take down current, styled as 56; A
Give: 1; A
